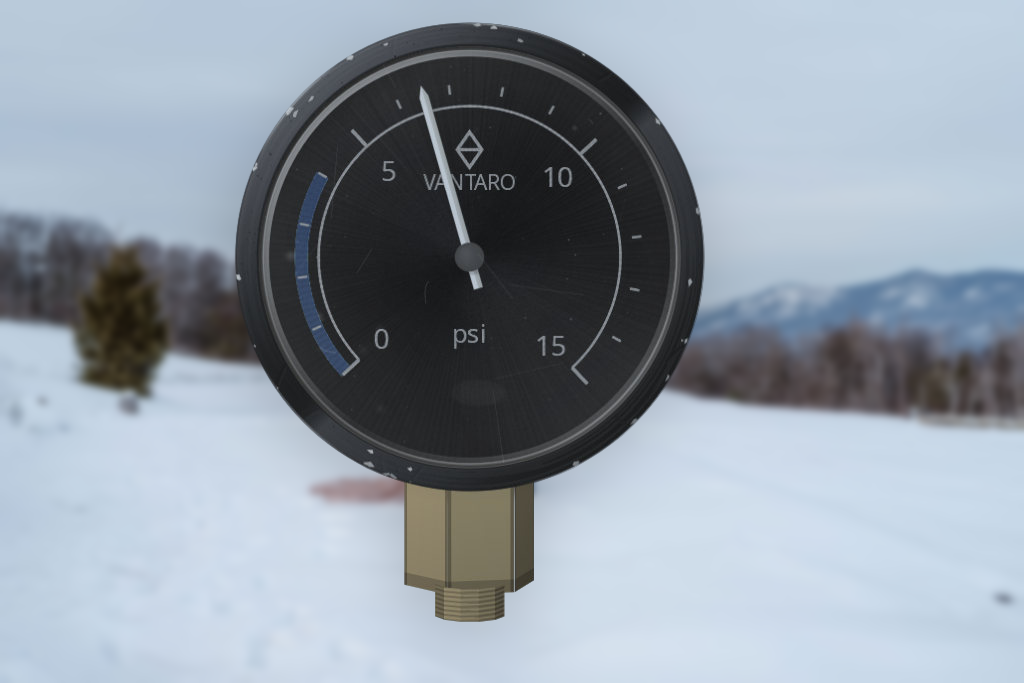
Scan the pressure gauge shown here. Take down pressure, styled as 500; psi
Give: 6.5; psi
